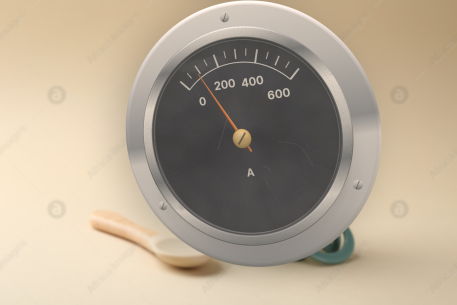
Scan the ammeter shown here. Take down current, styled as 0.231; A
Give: 100; A
